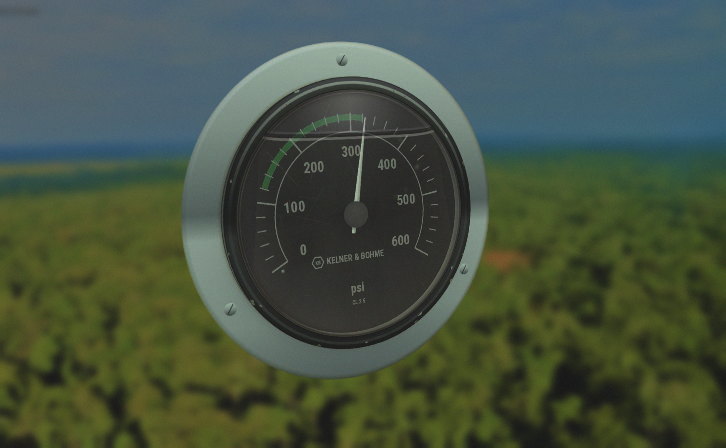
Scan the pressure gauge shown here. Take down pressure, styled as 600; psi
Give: 320; psi
